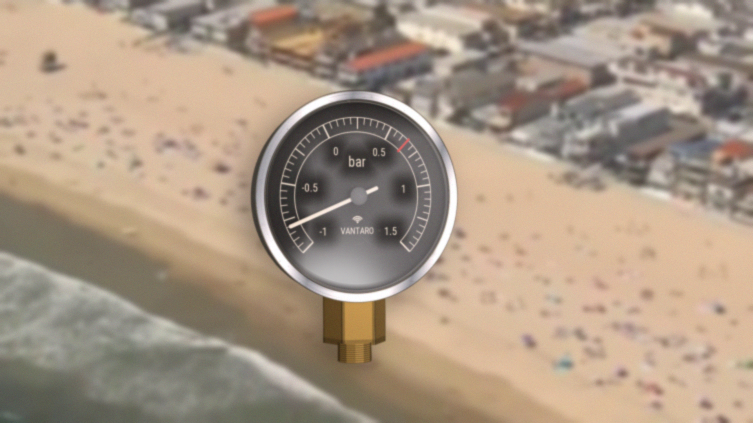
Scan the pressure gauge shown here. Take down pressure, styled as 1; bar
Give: -0.8; bar
